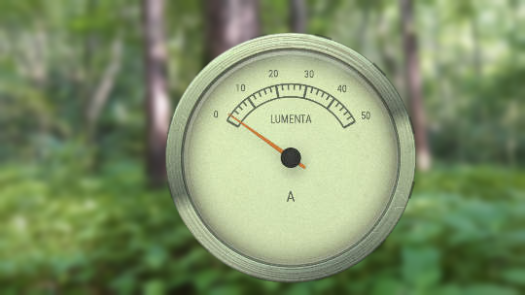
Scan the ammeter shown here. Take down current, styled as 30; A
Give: 2; A
